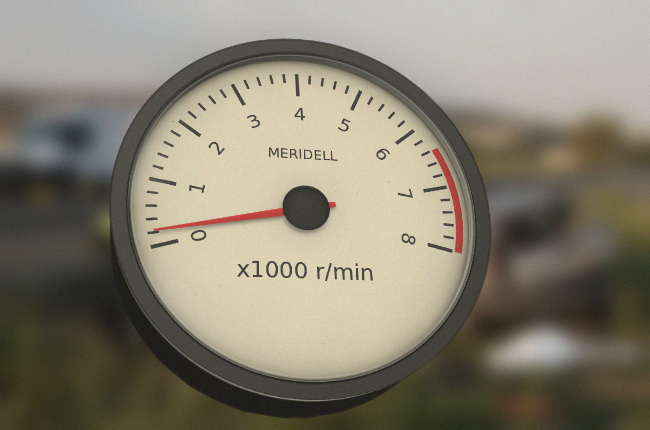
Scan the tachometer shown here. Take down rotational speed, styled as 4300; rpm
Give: 200; rpm
